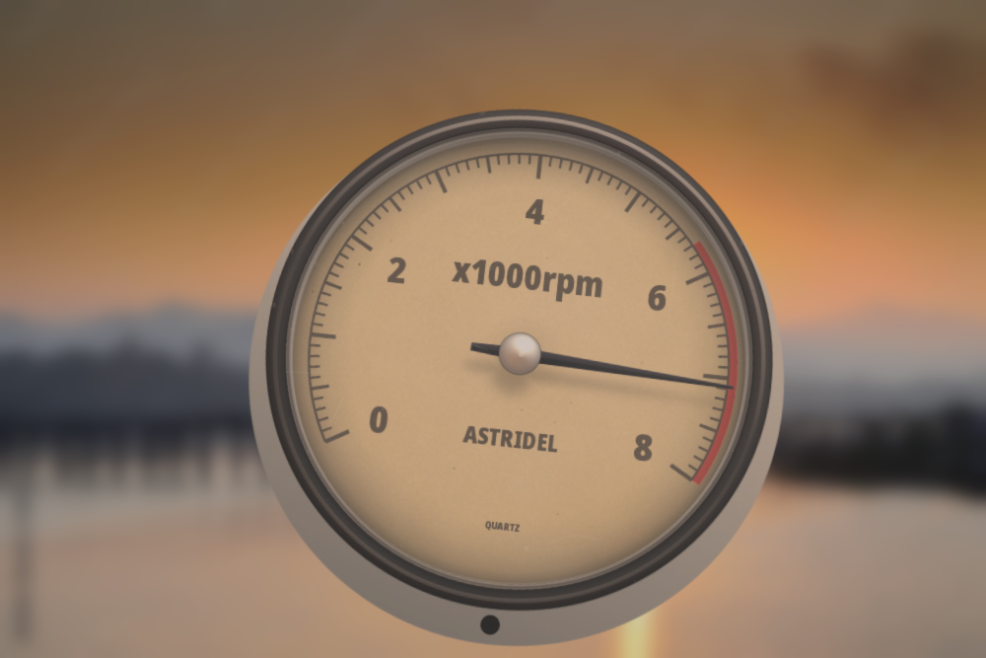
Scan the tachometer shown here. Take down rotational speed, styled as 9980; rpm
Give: 7100; rpm
